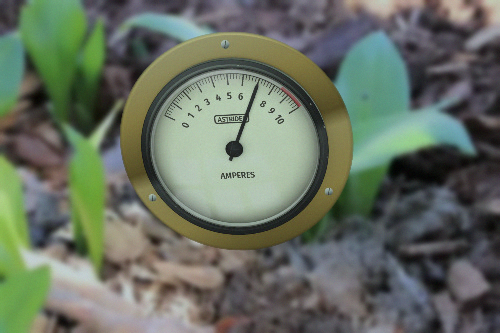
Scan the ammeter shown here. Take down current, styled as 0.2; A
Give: 7; A
